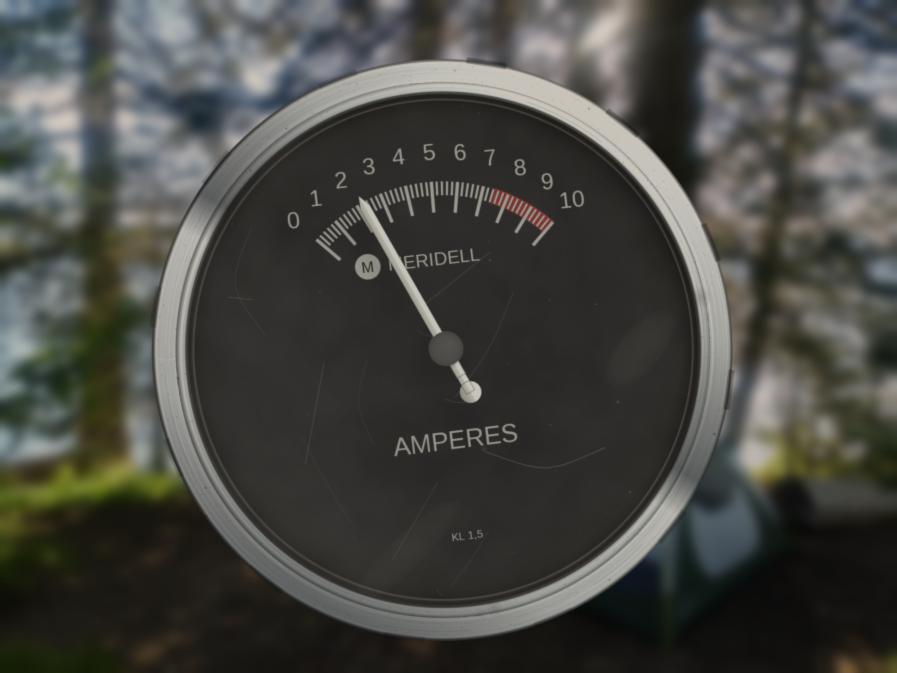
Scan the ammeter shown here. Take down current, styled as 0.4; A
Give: 2.2; A
